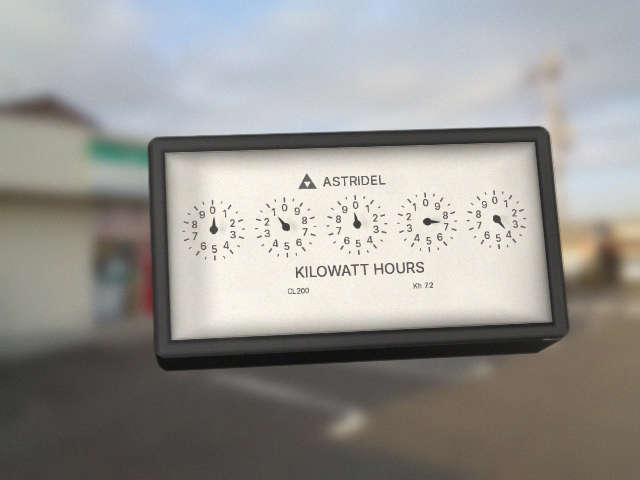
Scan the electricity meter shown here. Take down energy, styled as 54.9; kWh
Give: 974; kWh
